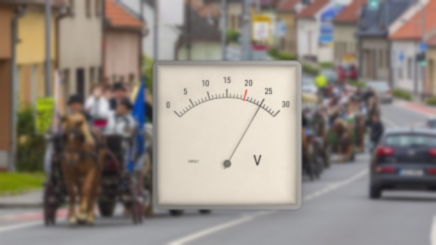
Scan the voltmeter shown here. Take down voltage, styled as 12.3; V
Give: 25; V
